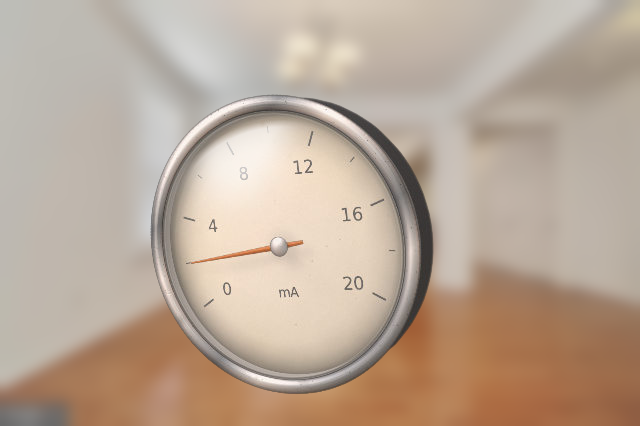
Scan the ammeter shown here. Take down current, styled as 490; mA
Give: 2; mA
